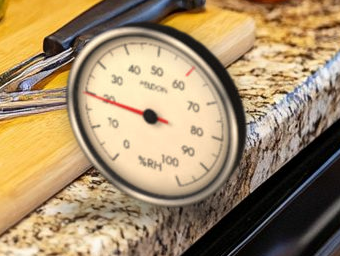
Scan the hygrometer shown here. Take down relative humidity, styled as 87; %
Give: 20; %
